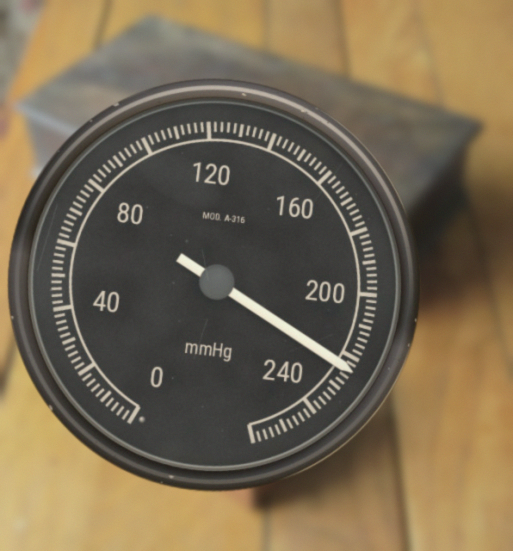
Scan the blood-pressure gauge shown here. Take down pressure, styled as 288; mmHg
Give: 224; mmHg
